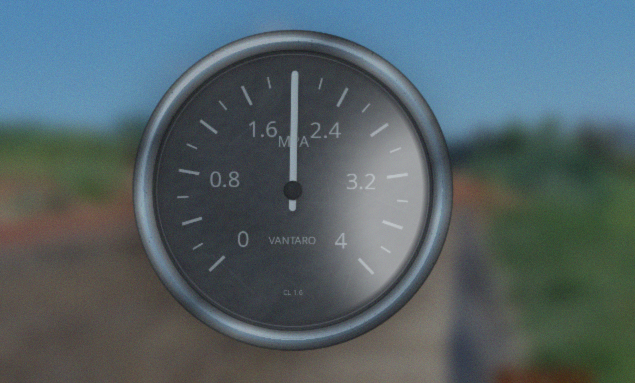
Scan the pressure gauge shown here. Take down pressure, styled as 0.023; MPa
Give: 2; MPa
